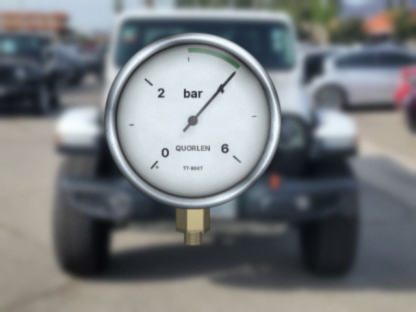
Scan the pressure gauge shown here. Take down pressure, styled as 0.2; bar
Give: 4; bar
